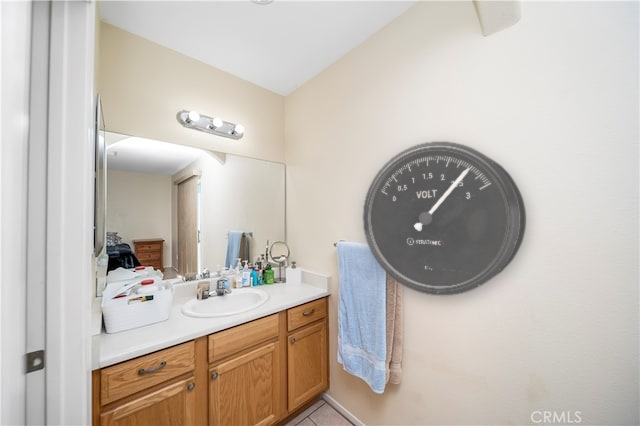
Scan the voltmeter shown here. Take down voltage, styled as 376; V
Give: 2.5; V
